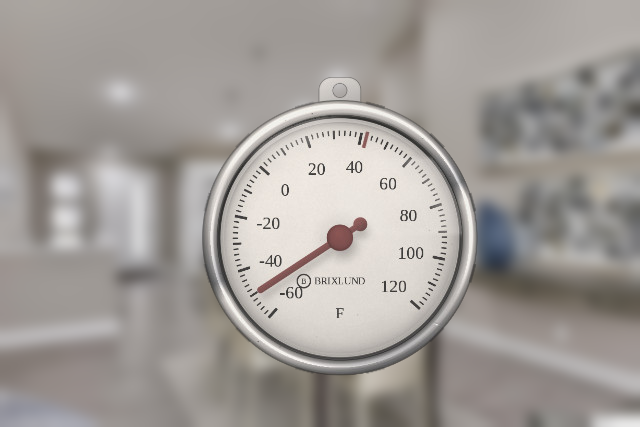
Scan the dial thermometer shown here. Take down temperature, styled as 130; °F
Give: -50; °F
